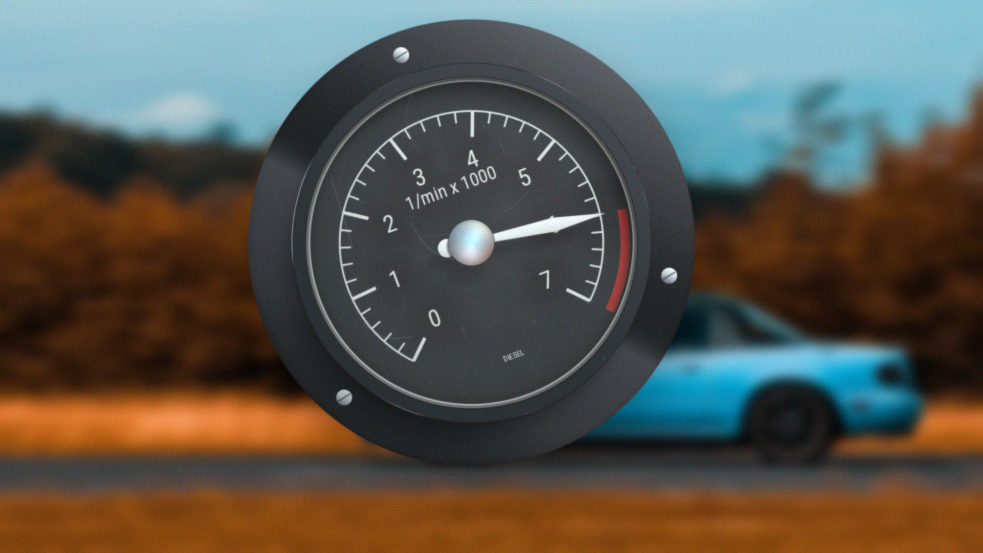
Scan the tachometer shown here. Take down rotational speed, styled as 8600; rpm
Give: 6000; rpm
